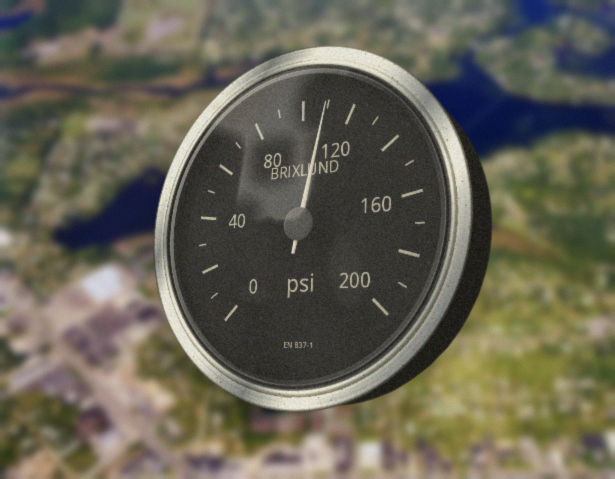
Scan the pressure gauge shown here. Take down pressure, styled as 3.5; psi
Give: 110; psi
